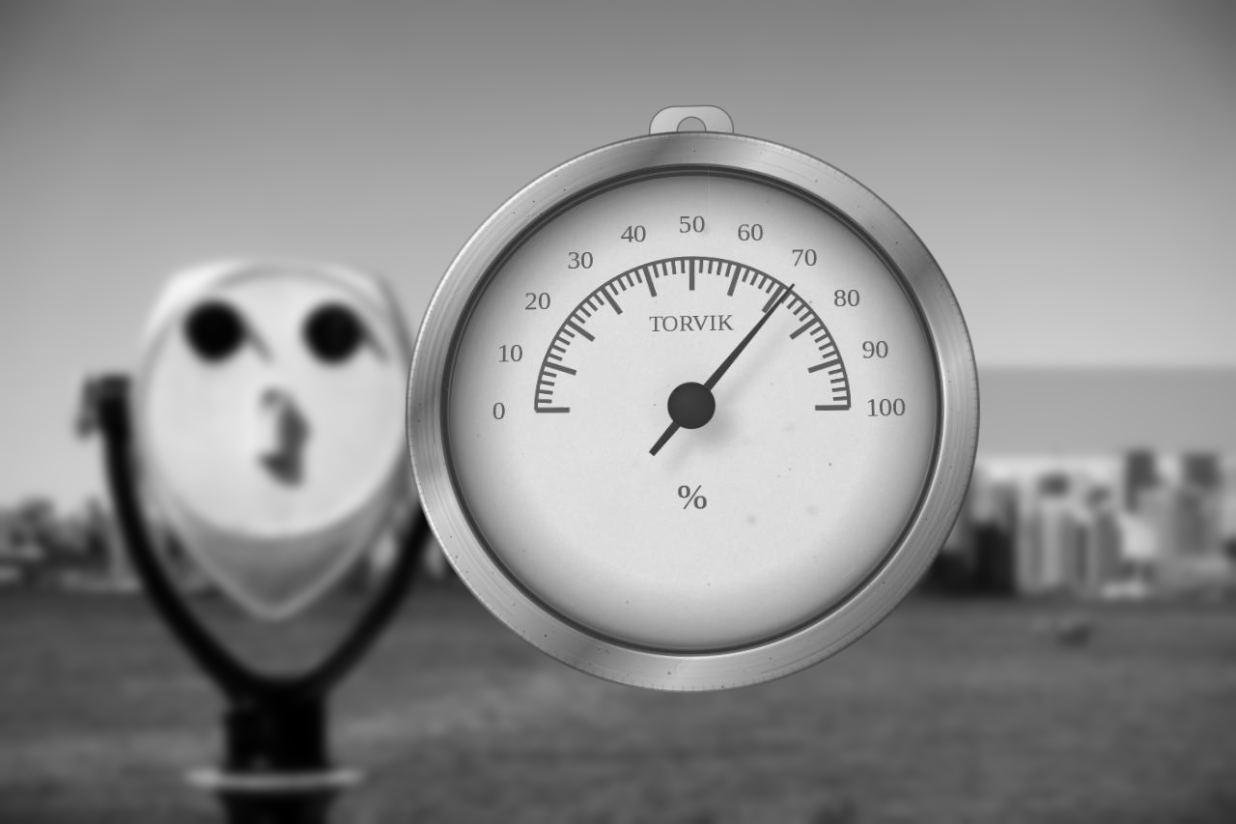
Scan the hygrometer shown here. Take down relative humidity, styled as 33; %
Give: 72; %
